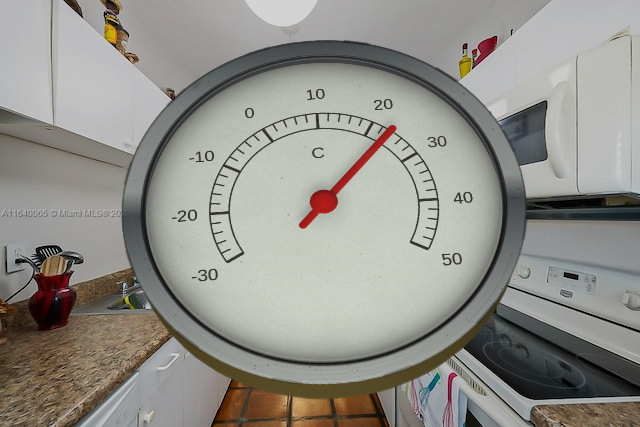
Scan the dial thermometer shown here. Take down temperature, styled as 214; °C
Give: 24; °C
